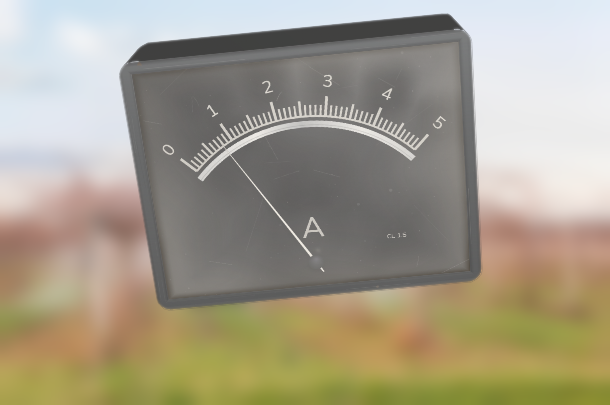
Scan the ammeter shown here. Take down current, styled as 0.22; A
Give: 0.8; A
